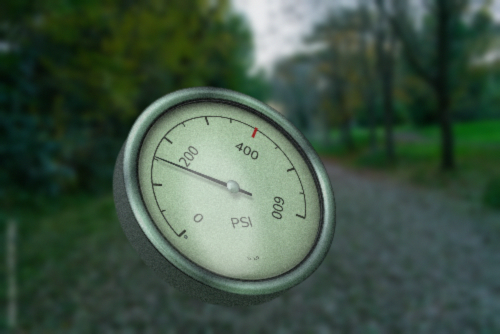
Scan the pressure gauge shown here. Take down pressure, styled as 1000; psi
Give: 150; psi
